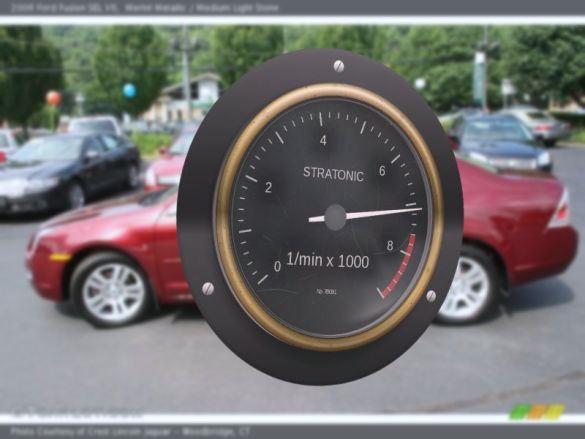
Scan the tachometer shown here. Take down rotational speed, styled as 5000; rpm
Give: 7100; rpm
